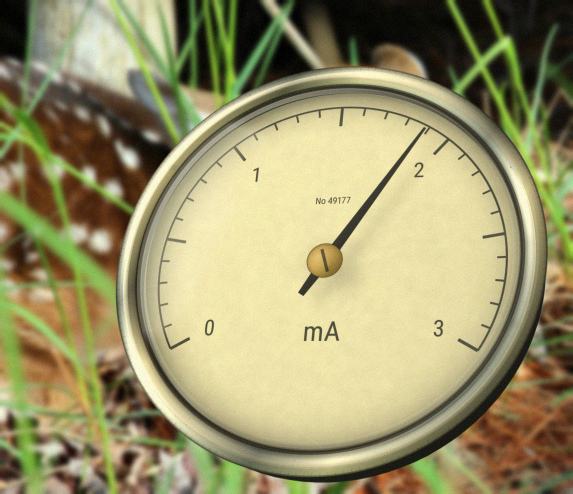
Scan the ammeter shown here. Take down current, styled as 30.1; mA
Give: 1.9; mA
